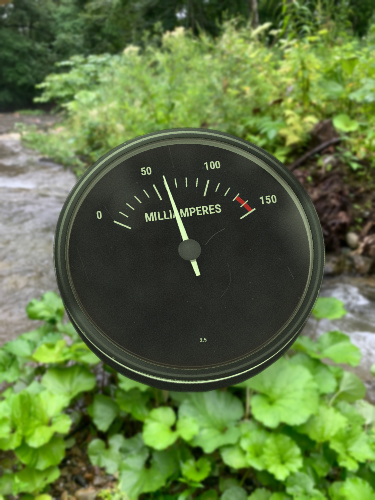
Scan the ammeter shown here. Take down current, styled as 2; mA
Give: 60; mA
